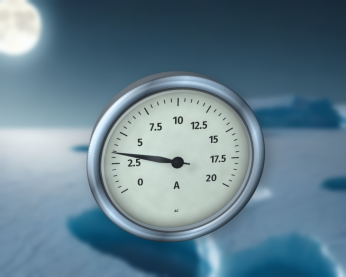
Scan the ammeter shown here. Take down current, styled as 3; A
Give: 3.5; A
